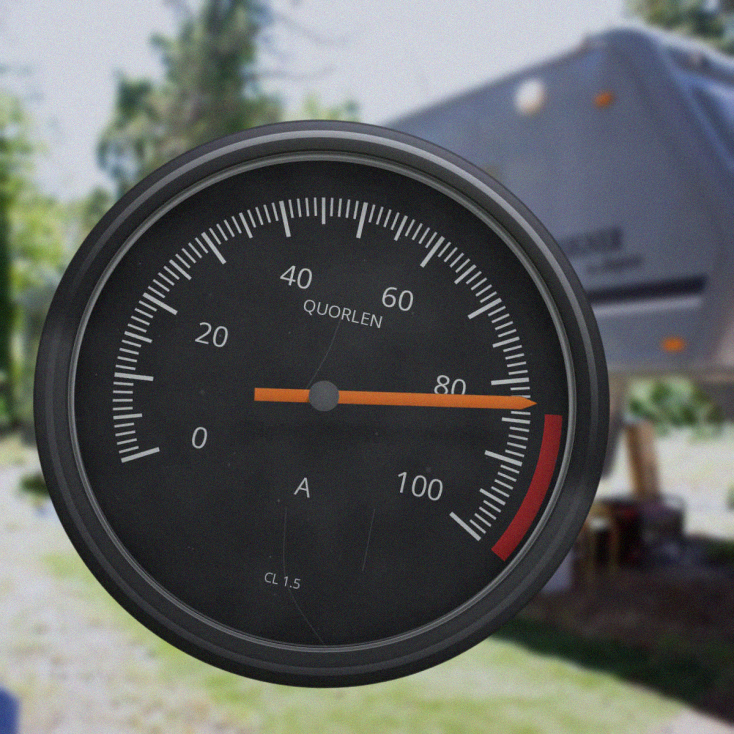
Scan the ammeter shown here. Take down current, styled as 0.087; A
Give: 83; A
